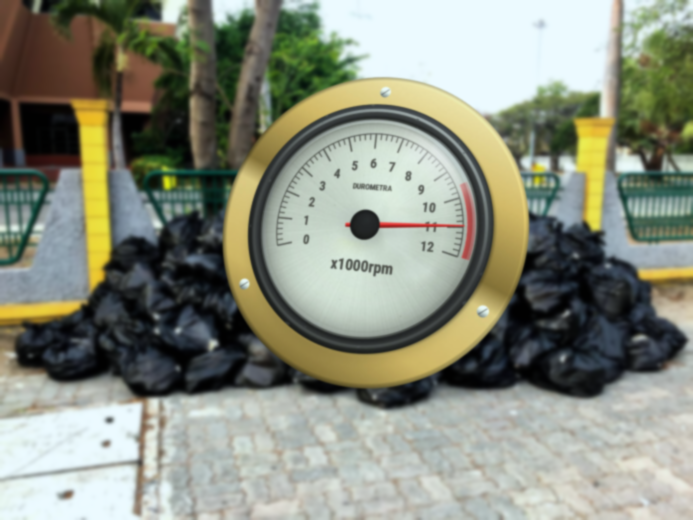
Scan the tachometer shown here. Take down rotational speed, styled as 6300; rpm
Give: 11000; rpm
